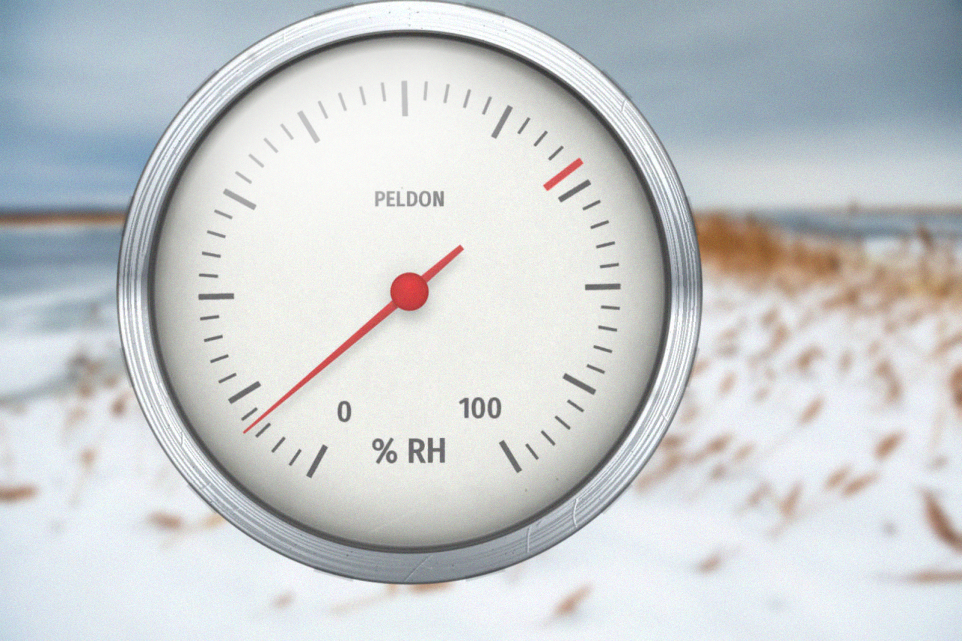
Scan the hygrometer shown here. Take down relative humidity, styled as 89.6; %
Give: 7; %
